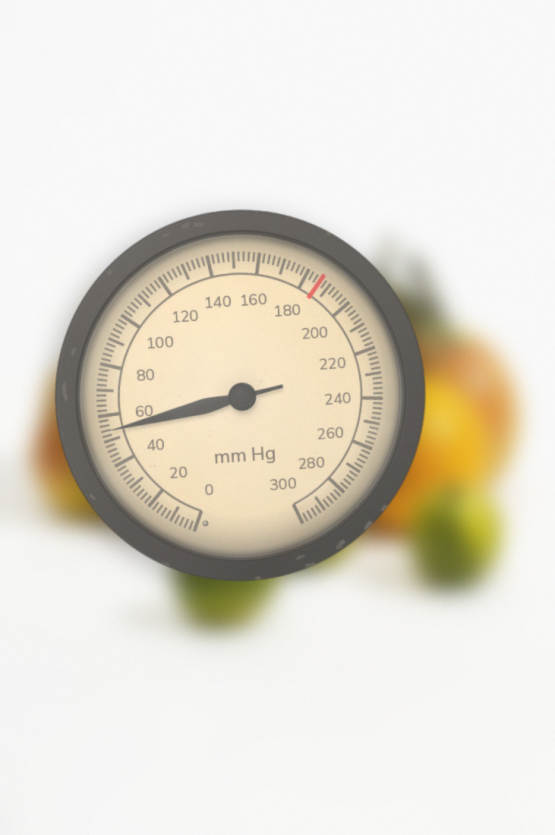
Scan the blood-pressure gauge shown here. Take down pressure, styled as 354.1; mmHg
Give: 54; mmHg
